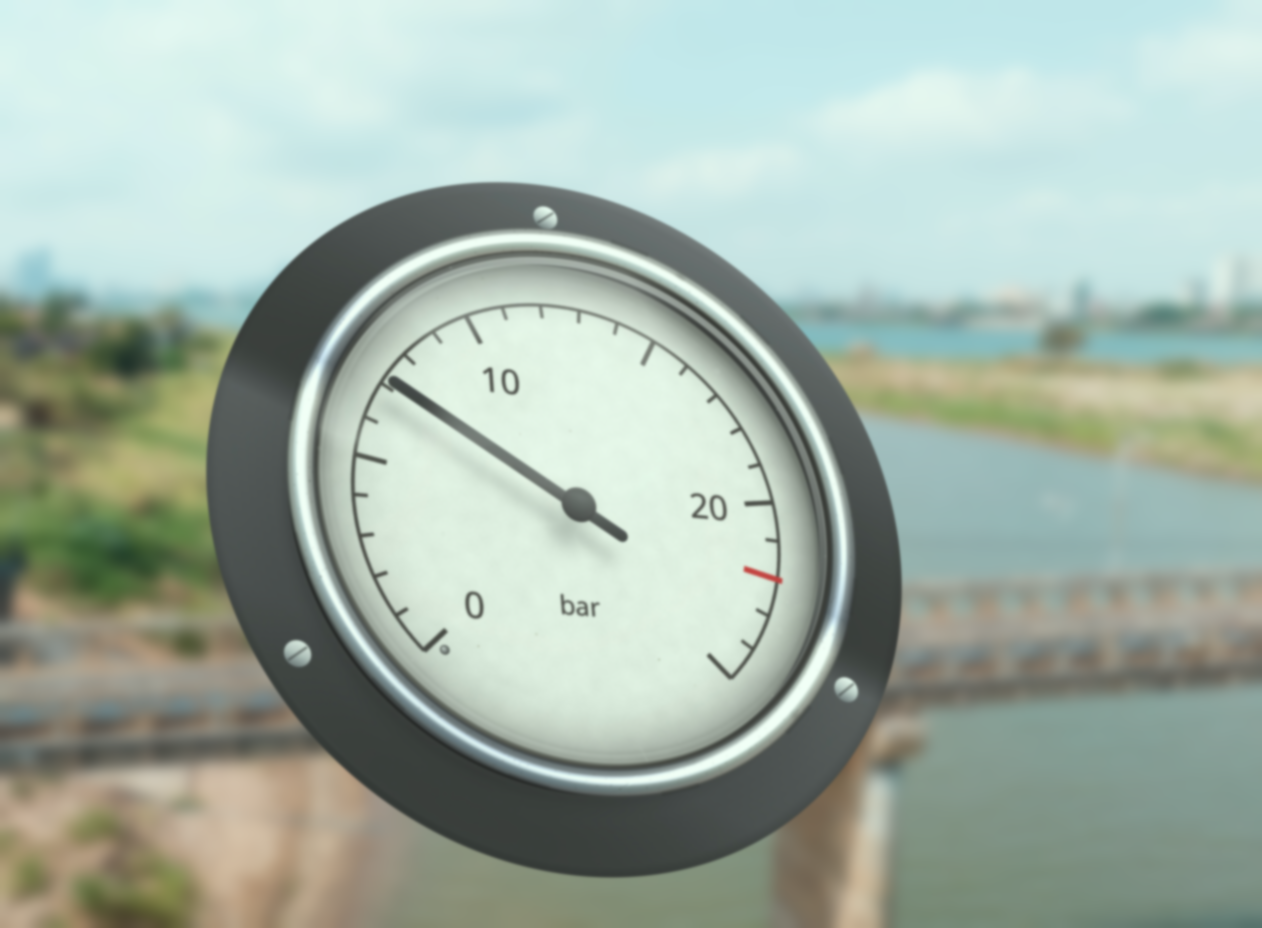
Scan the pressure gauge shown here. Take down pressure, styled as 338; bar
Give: 7; bar
